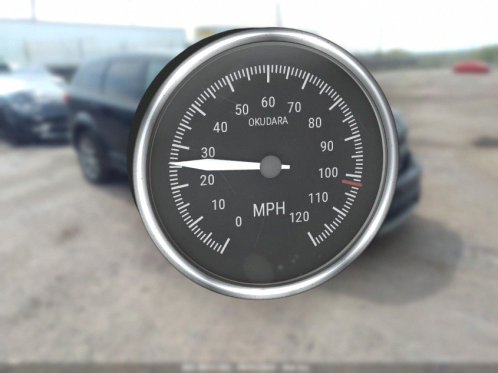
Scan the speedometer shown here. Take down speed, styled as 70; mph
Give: 26; mph
